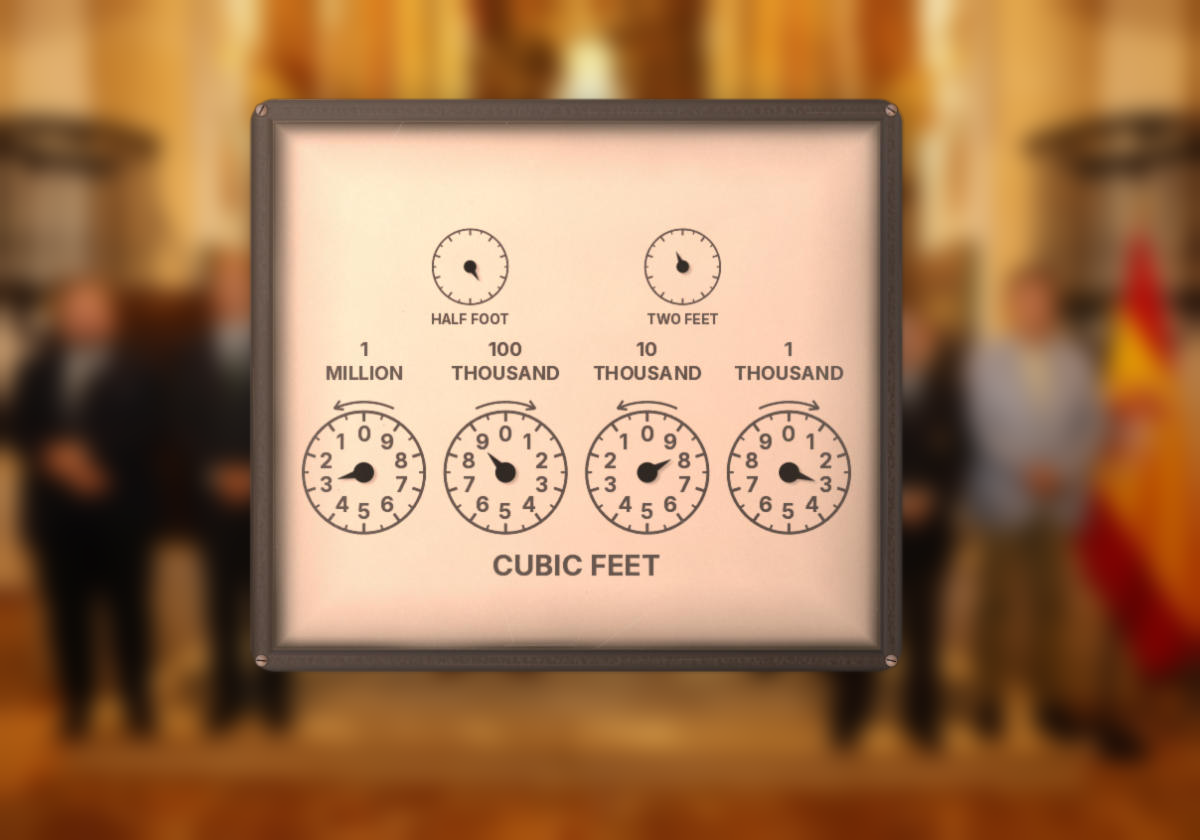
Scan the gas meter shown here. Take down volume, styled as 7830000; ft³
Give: 288300; ft³
